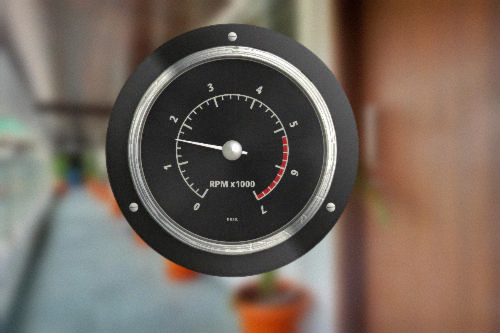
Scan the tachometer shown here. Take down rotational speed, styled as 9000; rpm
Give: 1600; rpm
